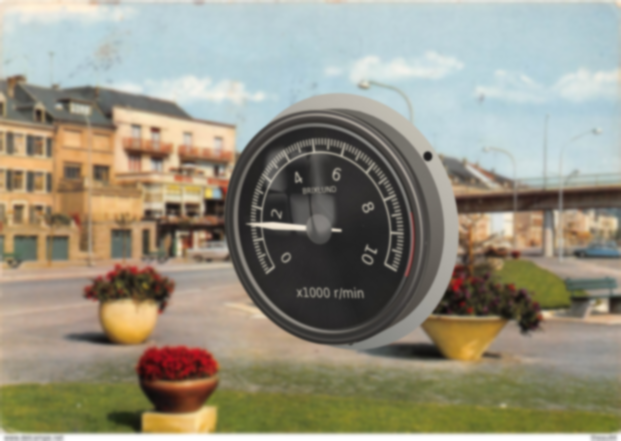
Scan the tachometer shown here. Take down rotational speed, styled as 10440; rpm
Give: 1500; rpm
